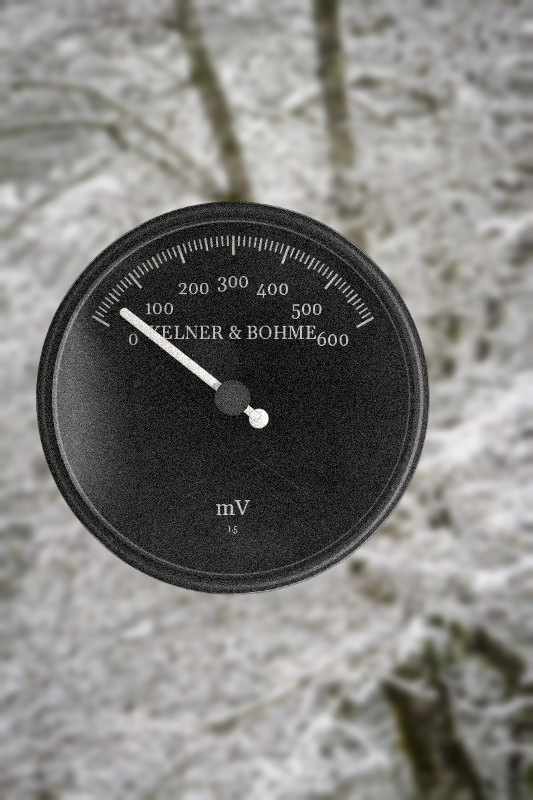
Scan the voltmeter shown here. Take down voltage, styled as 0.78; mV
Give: 40; mV
